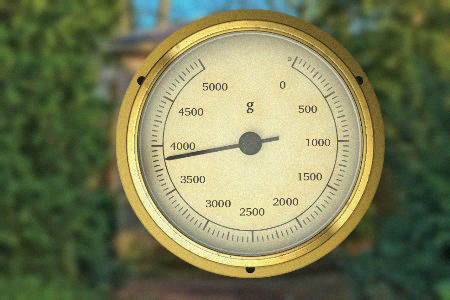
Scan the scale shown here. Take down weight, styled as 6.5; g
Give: 3850; g
